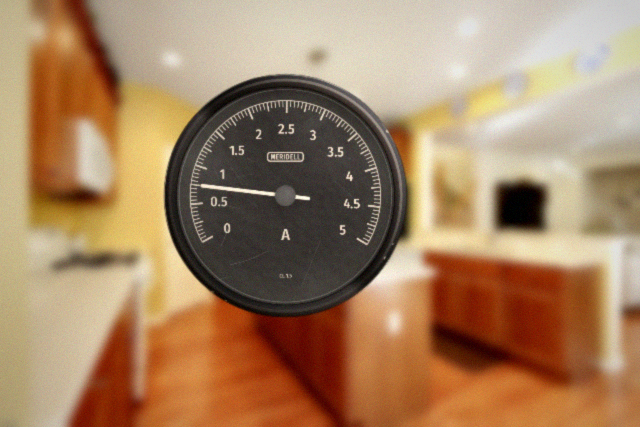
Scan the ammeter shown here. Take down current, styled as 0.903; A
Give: 0.75; A
